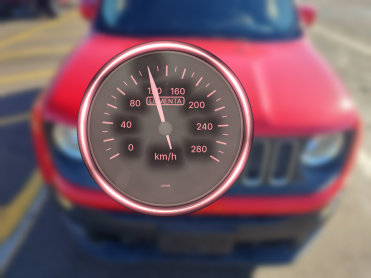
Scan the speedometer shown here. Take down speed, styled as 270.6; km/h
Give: 120; km/h
